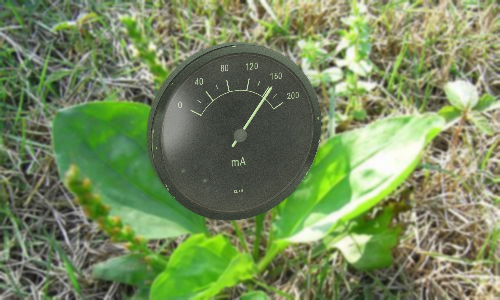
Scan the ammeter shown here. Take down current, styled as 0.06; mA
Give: 160; mA
